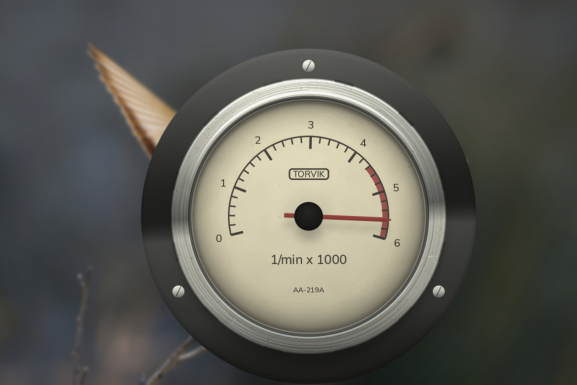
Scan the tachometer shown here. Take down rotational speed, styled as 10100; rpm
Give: 5600; rpm
